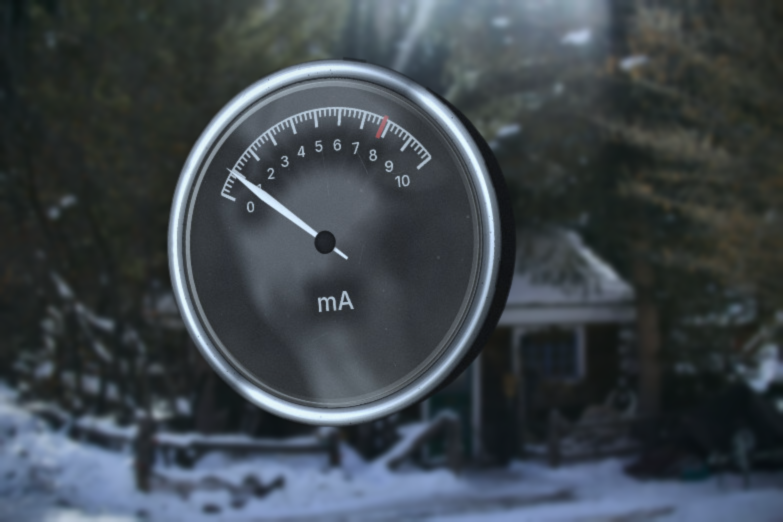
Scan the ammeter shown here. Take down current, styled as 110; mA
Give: 1; mA
